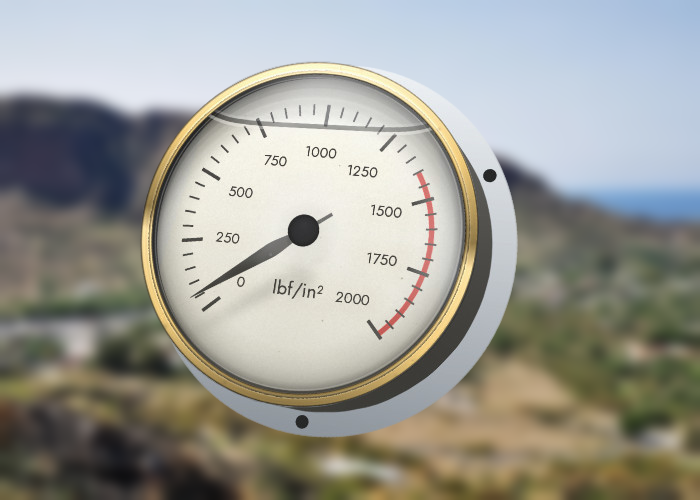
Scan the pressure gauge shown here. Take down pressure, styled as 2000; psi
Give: 50; psi
